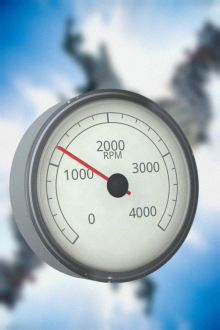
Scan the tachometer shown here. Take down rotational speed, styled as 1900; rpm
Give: 1200; rpm
